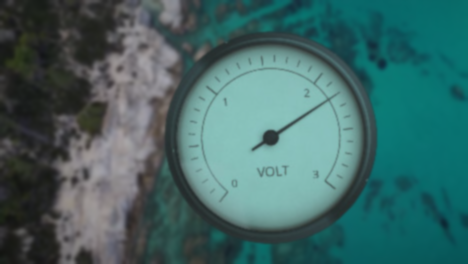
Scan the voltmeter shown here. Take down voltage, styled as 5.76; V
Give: 2.2; V
